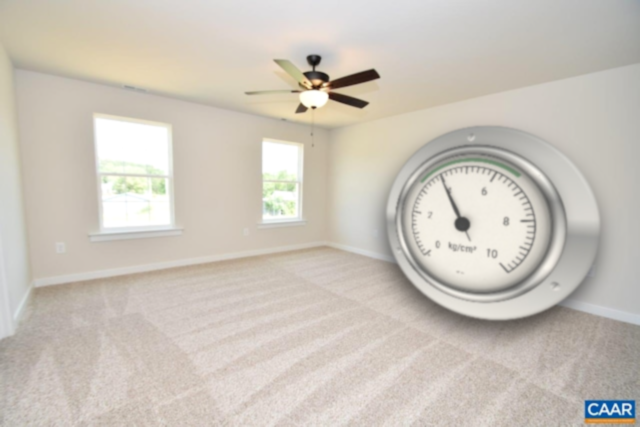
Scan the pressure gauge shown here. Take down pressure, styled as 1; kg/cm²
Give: 4; kg/cm²
